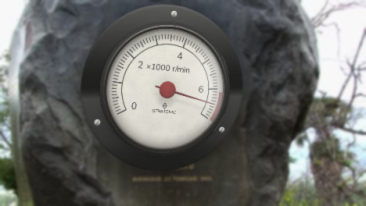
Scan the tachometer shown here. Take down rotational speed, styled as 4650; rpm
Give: 6500; rpm
